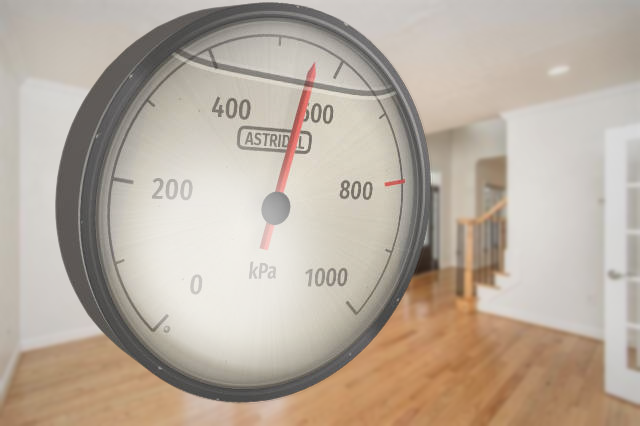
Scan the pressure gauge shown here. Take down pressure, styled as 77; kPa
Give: 550; kPa
